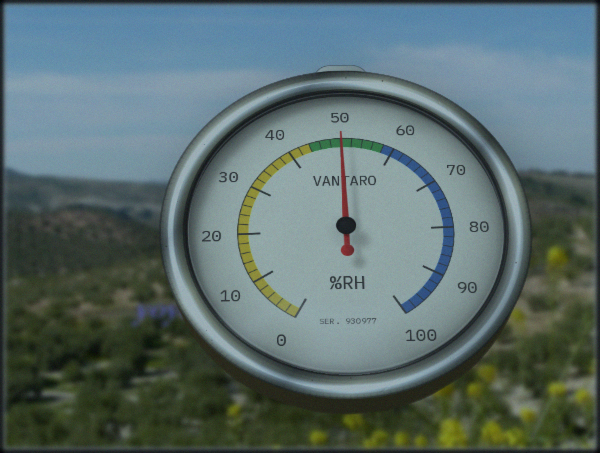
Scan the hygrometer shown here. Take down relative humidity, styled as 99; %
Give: 50; %
